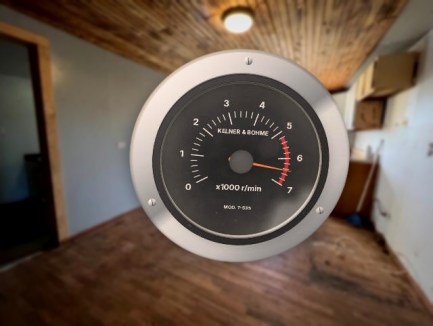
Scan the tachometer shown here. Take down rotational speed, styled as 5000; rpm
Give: 6400; rpm
